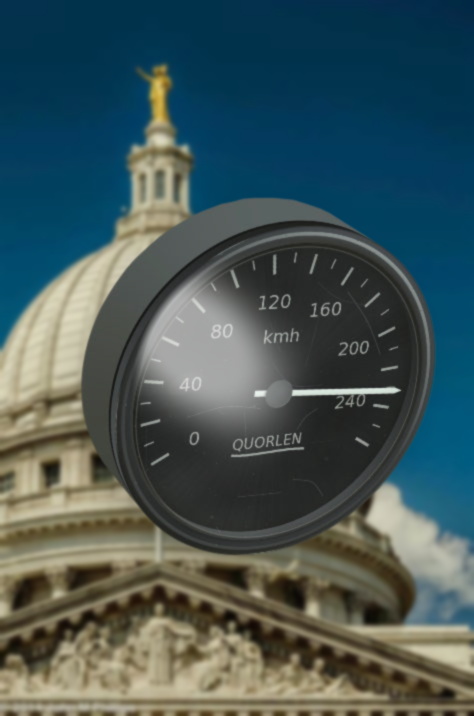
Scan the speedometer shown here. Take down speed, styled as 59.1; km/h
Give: 230; km/h
